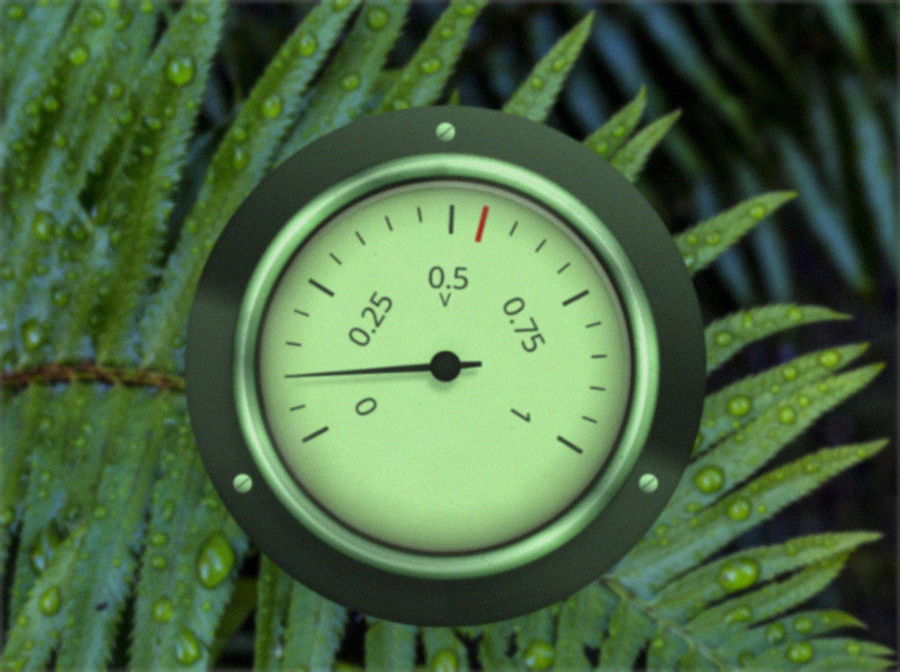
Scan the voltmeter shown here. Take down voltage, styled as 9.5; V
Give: 0.1; V
